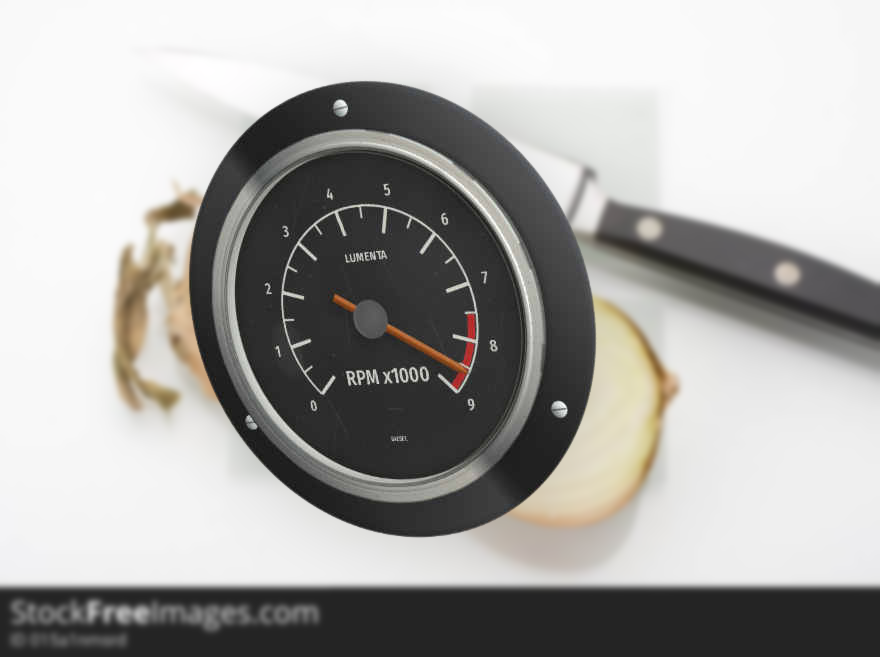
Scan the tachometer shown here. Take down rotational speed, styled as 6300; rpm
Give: 8500; rpm
